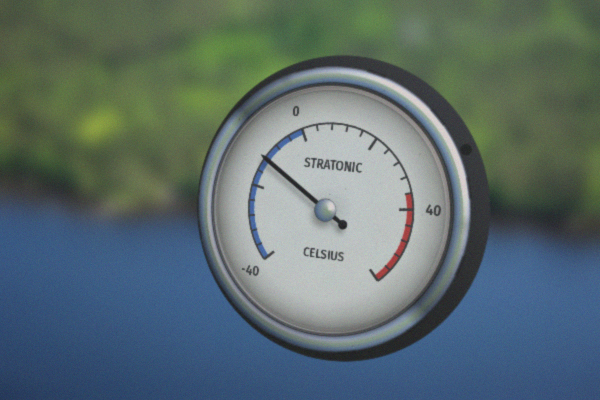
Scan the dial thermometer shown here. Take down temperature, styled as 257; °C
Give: -12; °C
